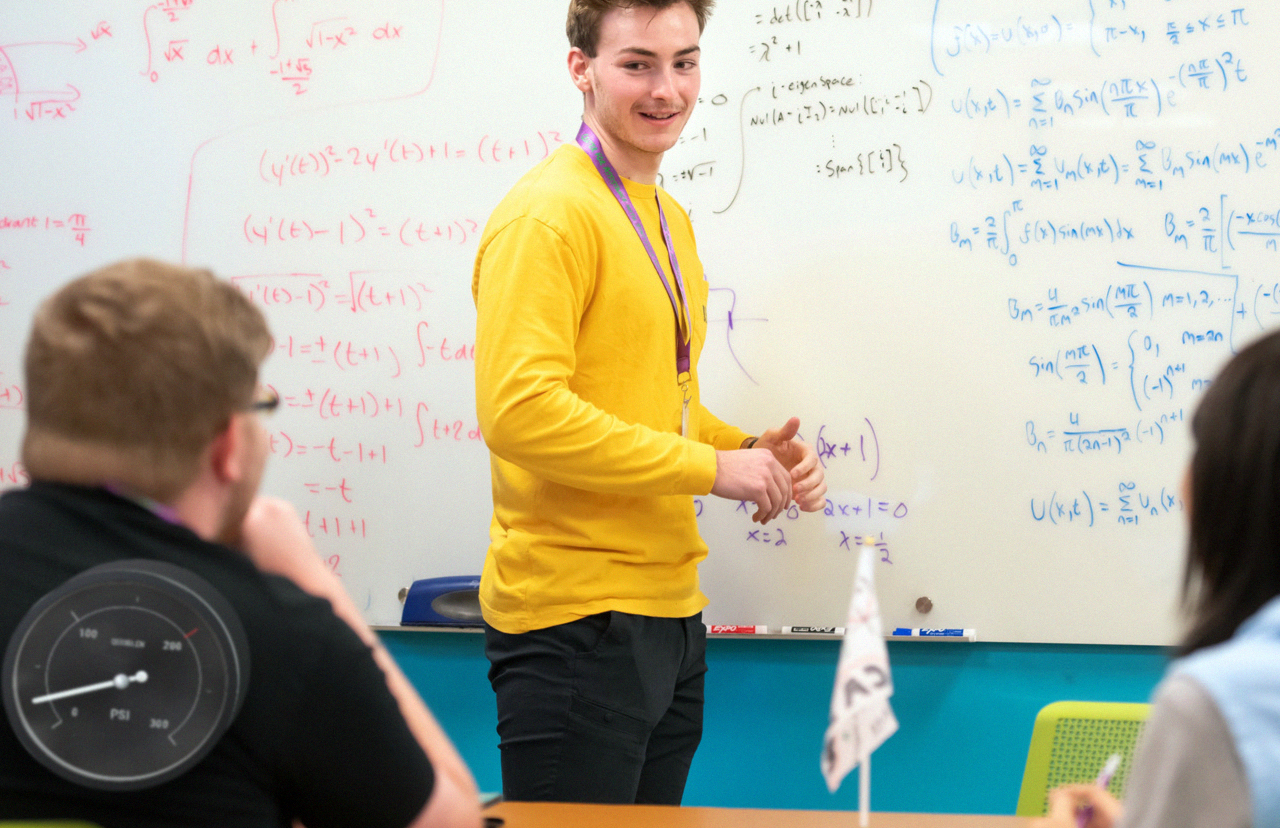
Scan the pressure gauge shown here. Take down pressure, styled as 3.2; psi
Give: 25; psi
